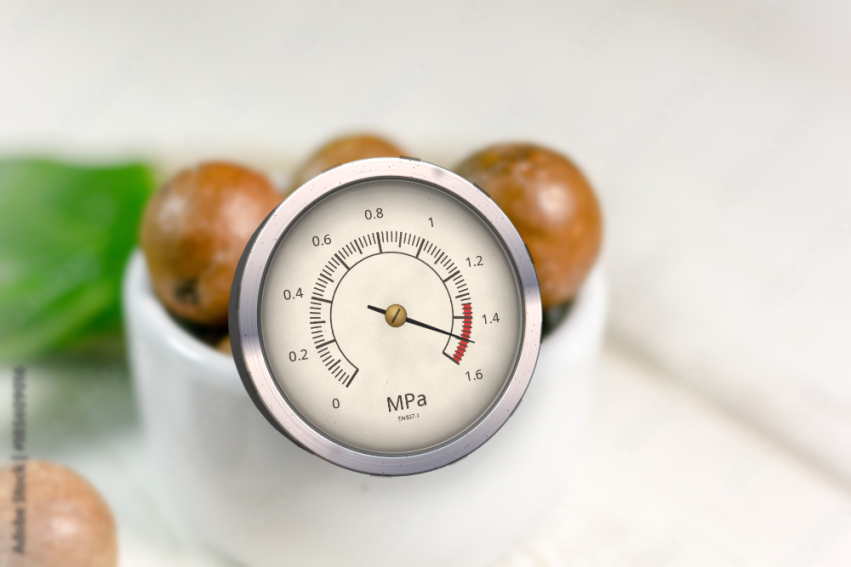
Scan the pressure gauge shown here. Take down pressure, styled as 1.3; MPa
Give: 1.5; MPa
